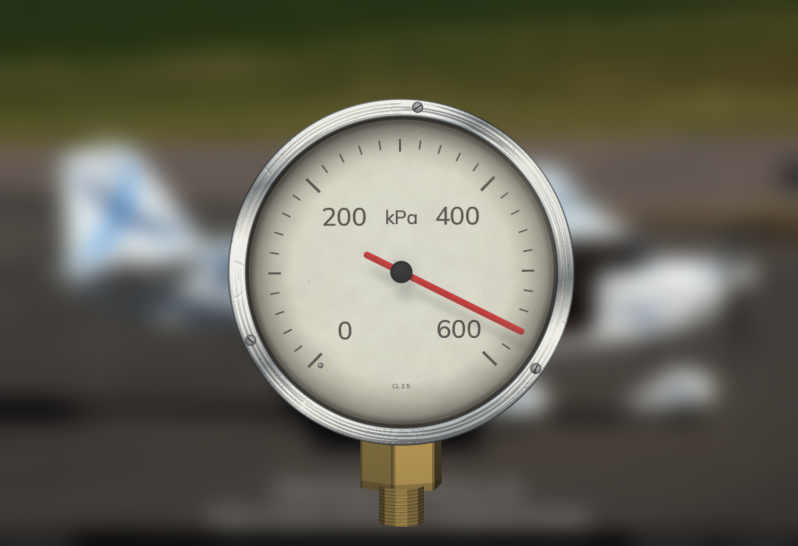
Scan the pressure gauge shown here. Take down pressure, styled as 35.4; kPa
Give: 560; kPa
